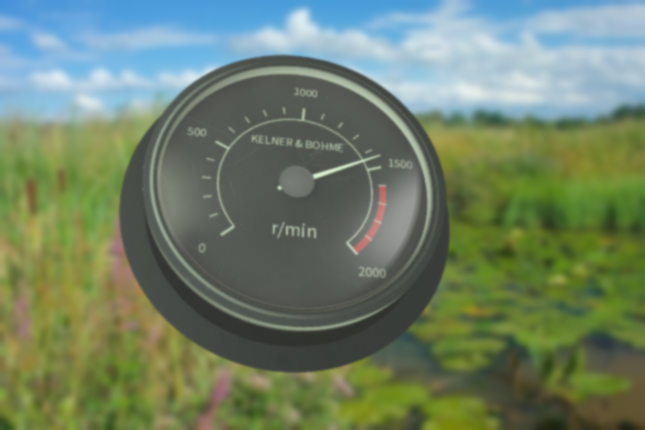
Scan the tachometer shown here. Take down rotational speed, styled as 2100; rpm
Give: 1450; rpm
